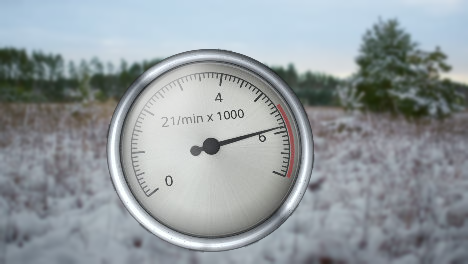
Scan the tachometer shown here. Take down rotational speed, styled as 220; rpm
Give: 5900; rpm
